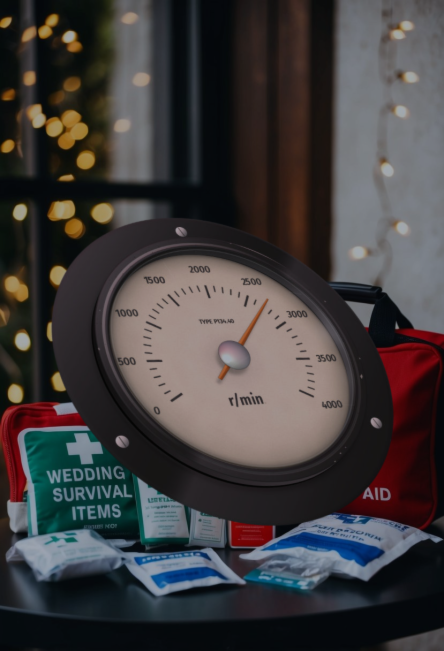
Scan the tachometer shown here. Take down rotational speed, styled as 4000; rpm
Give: 2700; rpm
